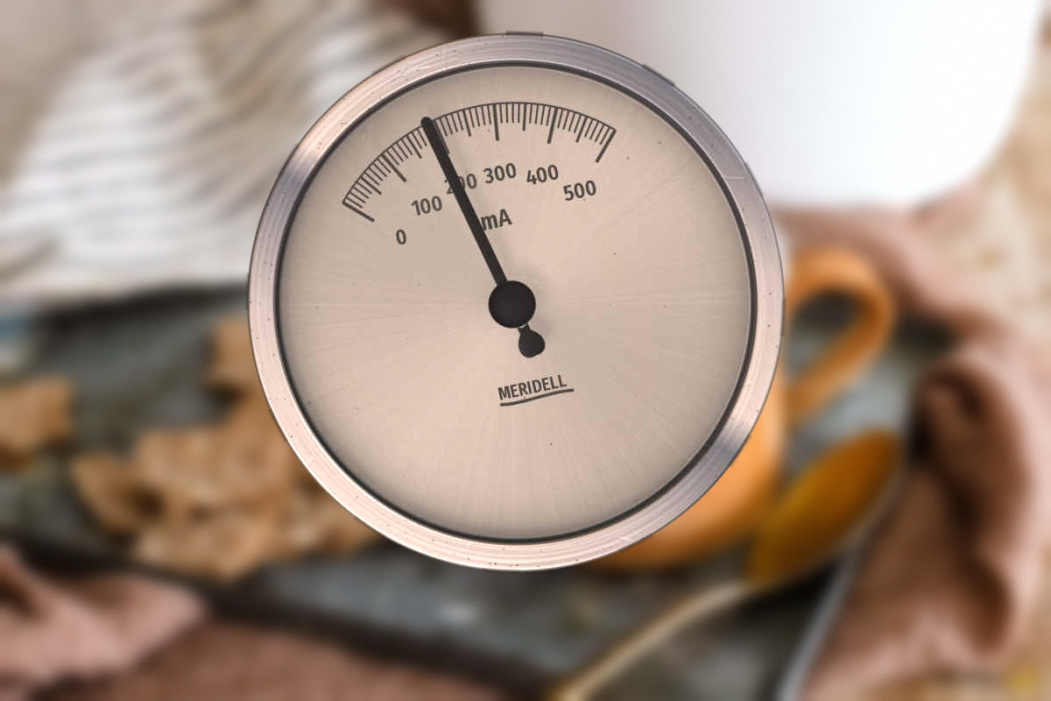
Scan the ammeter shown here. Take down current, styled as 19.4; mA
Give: 190; mA
